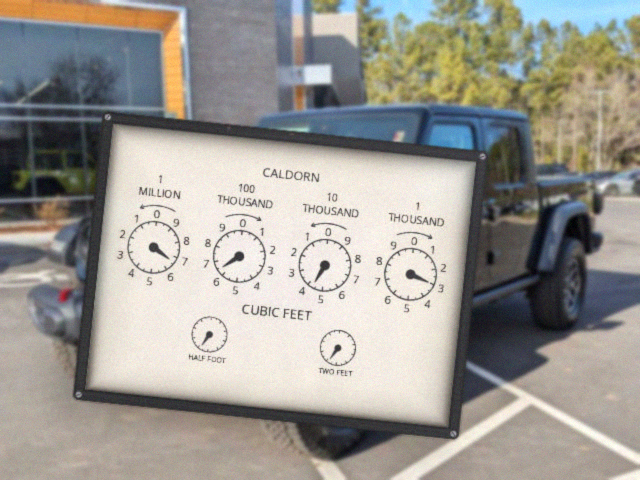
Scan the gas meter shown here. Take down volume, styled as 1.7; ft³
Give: 664300; ft³
